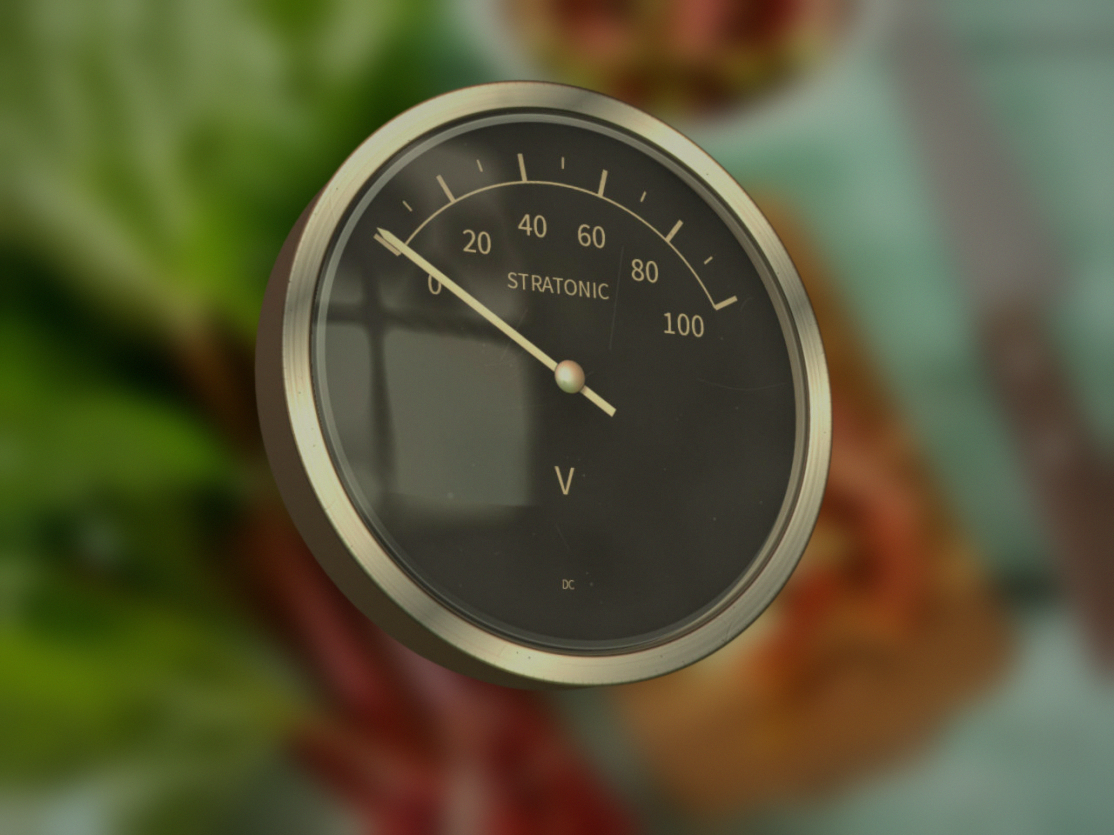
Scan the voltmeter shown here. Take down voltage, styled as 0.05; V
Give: 0; V
